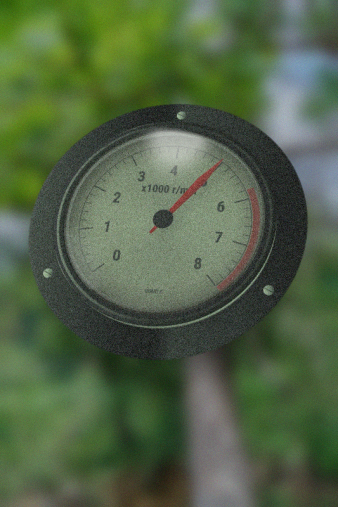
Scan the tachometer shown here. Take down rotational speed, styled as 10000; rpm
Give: 5000; rpm
